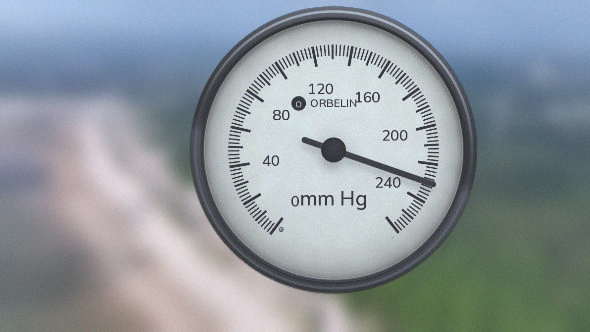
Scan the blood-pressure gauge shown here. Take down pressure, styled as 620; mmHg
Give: 230; mmHg
